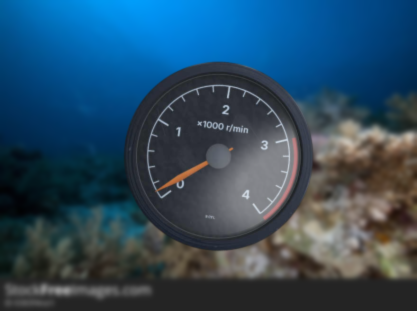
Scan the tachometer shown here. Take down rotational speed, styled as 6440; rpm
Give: 100; rpm
